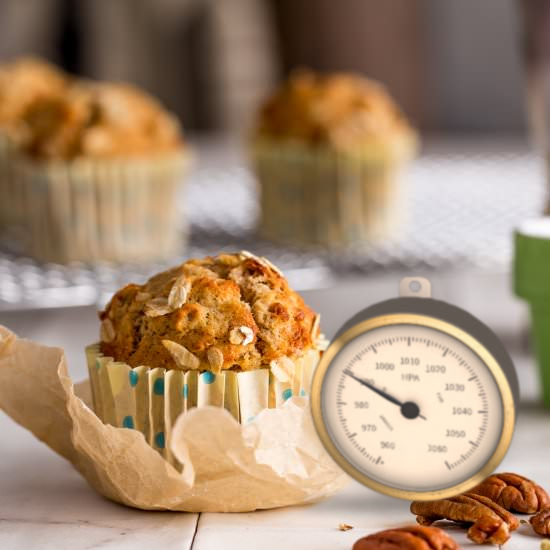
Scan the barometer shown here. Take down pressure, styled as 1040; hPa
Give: 990; hPa
